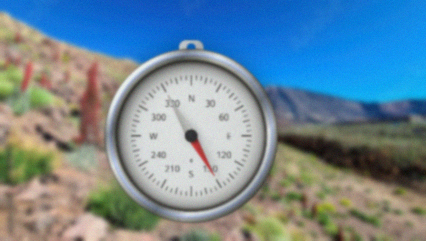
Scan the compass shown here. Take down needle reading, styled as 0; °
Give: 150; °
